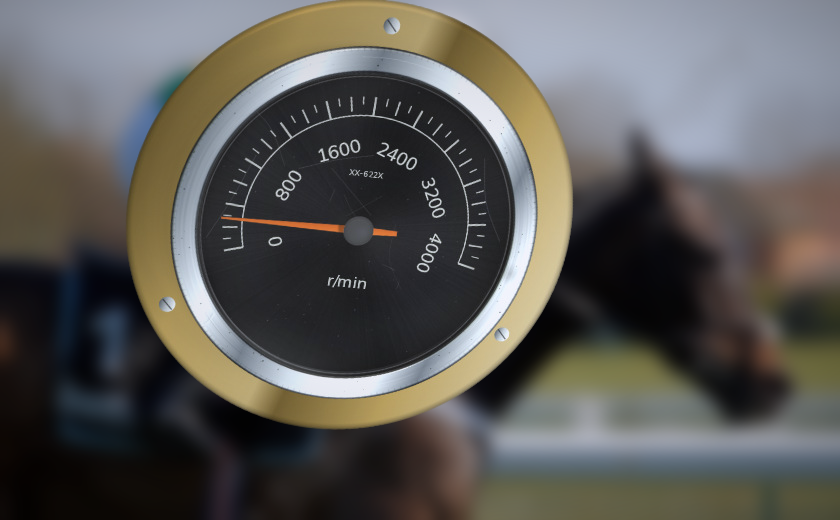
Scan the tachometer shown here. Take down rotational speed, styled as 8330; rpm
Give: 300; rpm
